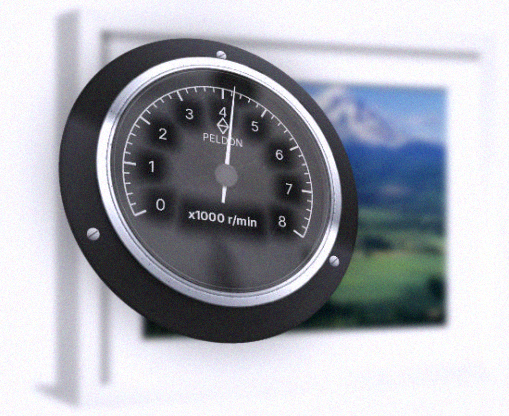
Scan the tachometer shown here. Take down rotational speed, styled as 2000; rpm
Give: 4200; rpm
